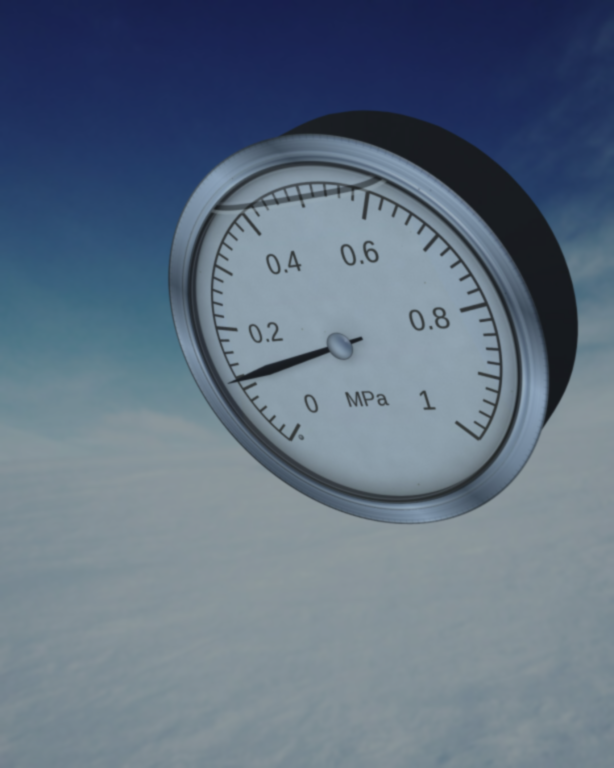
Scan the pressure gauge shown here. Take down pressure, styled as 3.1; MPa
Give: 0.12; MPa
